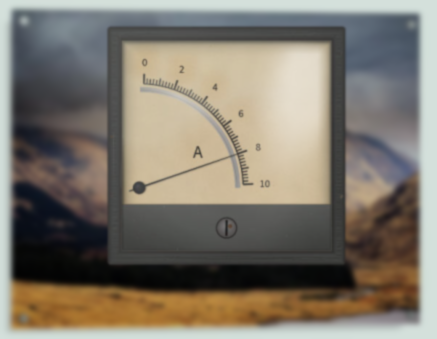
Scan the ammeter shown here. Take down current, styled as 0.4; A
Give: 8; A
